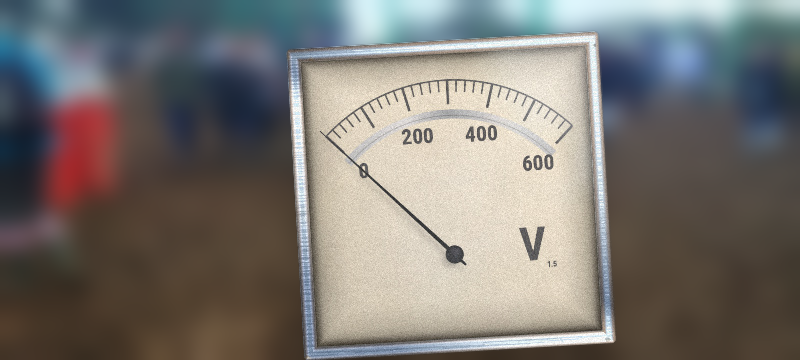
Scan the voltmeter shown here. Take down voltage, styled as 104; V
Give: 0; V
